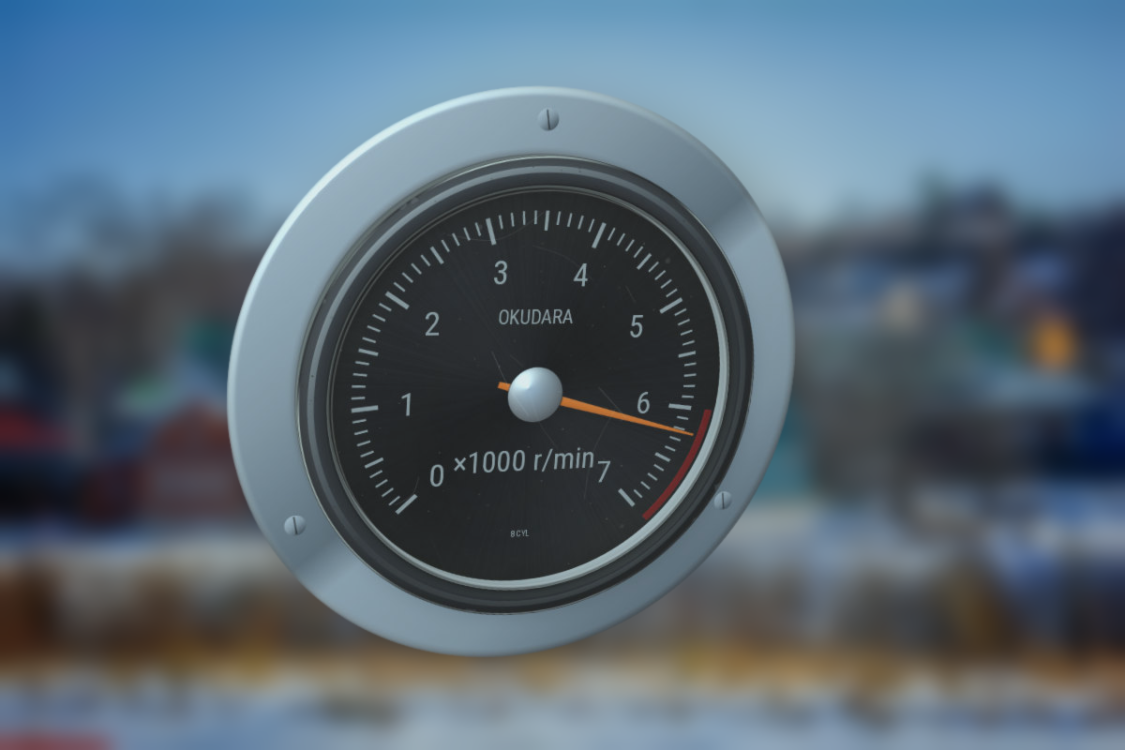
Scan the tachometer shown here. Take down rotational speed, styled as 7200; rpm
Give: 6200; rpm
